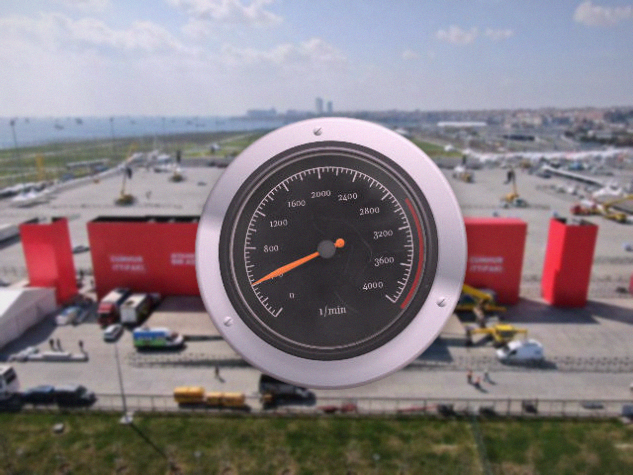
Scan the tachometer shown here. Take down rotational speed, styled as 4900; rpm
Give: 400; rpm
